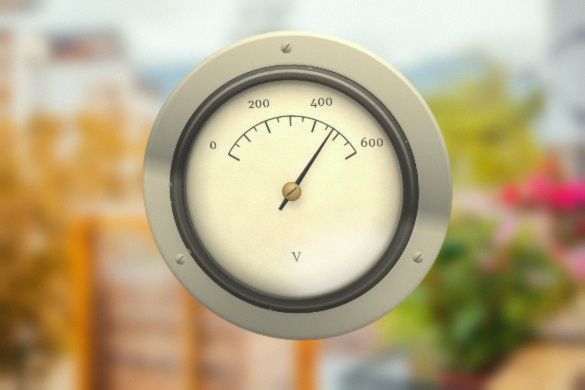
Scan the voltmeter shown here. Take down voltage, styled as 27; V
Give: 475; V
